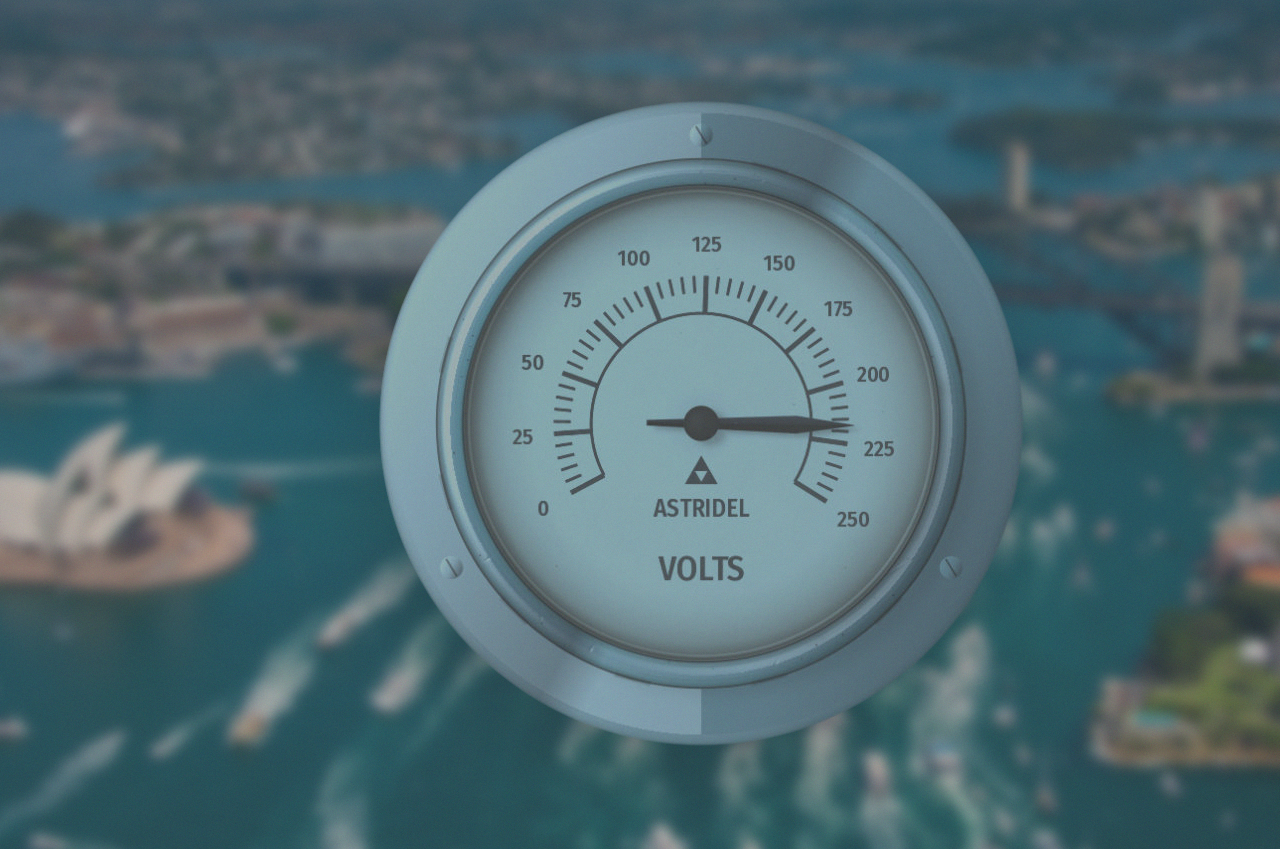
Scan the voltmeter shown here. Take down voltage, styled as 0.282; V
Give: 217.5; V
